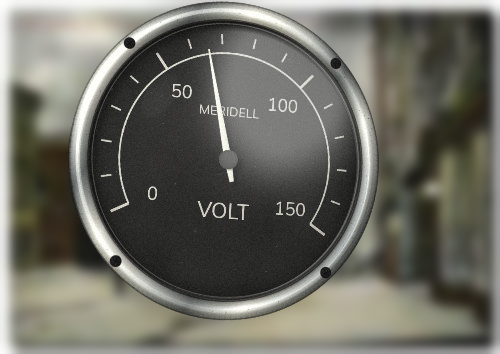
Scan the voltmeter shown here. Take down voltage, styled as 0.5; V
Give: 65; V
